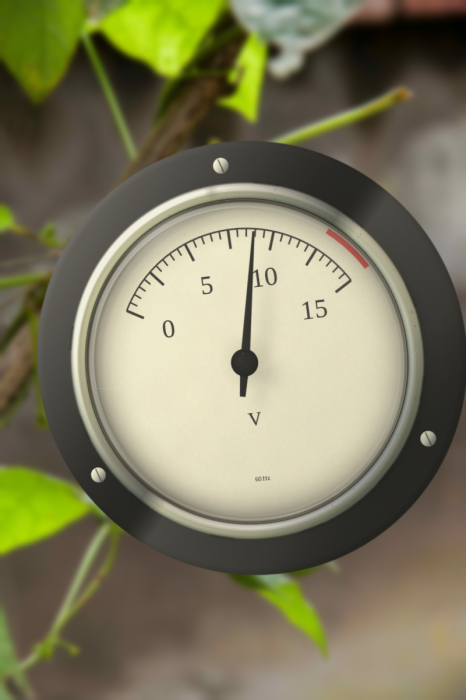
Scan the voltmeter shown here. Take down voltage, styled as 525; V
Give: 9; V
